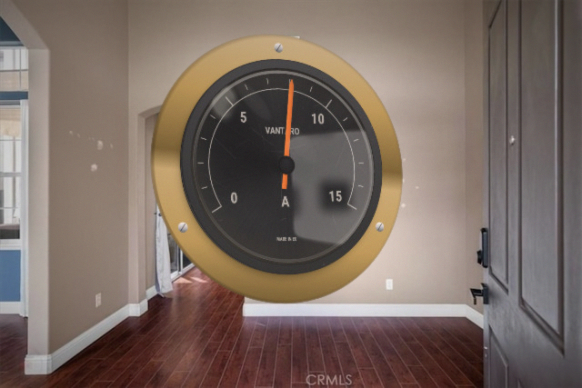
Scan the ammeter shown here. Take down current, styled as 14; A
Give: 8; A
